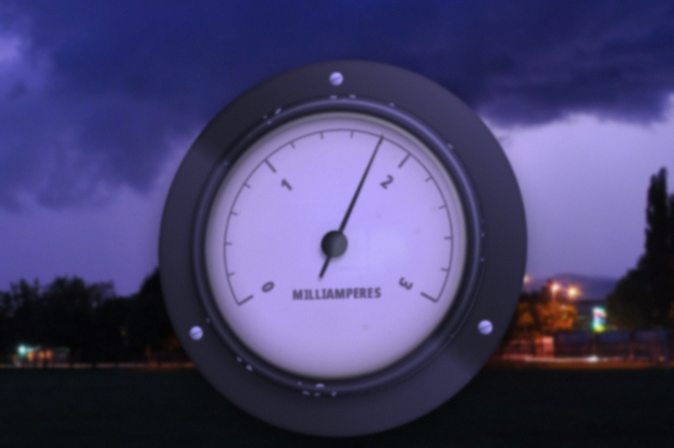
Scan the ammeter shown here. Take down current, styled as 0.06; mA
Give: 1.8; mA
